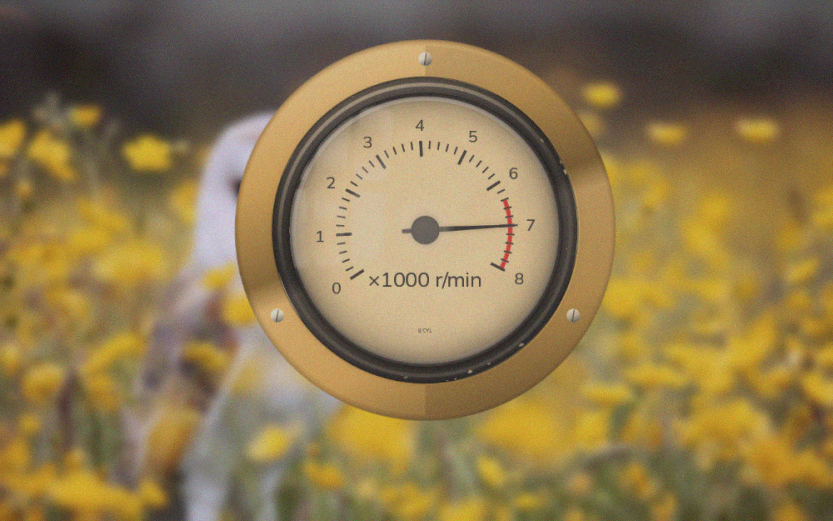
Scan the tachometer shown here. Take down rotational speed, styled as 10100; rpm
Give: 7000; rpm
